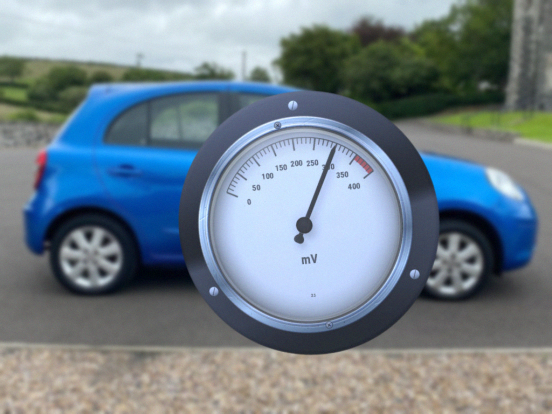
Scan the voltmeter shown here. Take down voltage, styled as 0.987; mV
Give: 300; mV
